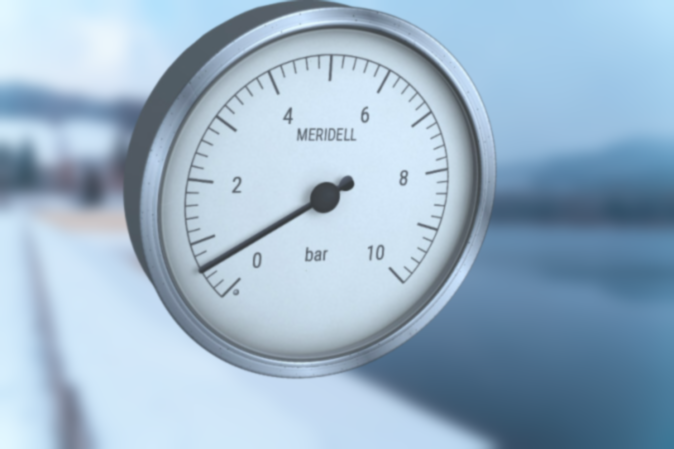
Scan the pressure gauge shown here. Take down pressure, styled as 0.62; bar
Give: 0.6; bar
